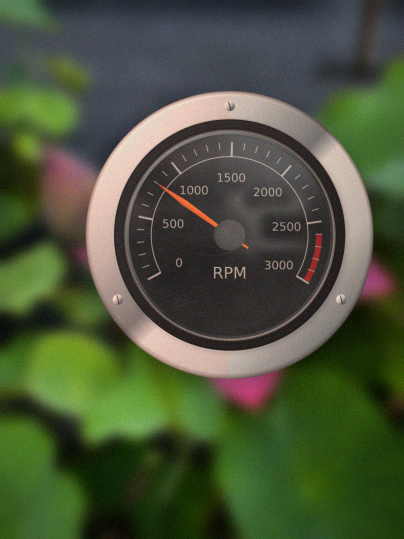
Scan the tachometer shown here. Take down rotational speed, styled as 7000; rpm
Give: 800; rpm
